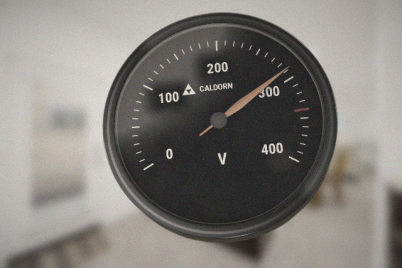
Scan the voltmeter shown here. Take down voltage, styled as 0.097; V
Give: 290; V
